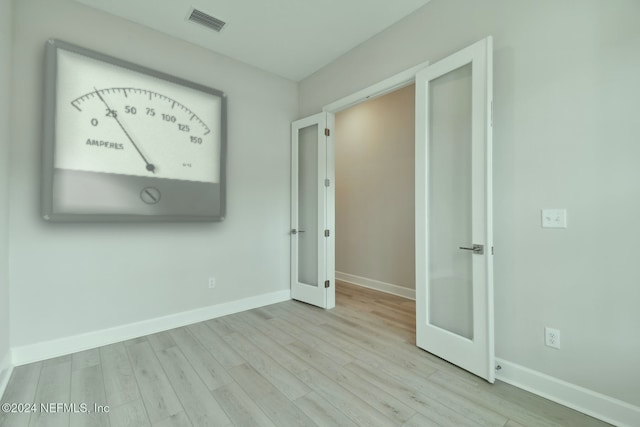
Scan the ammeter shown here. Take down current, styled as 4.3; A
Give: 25; A
